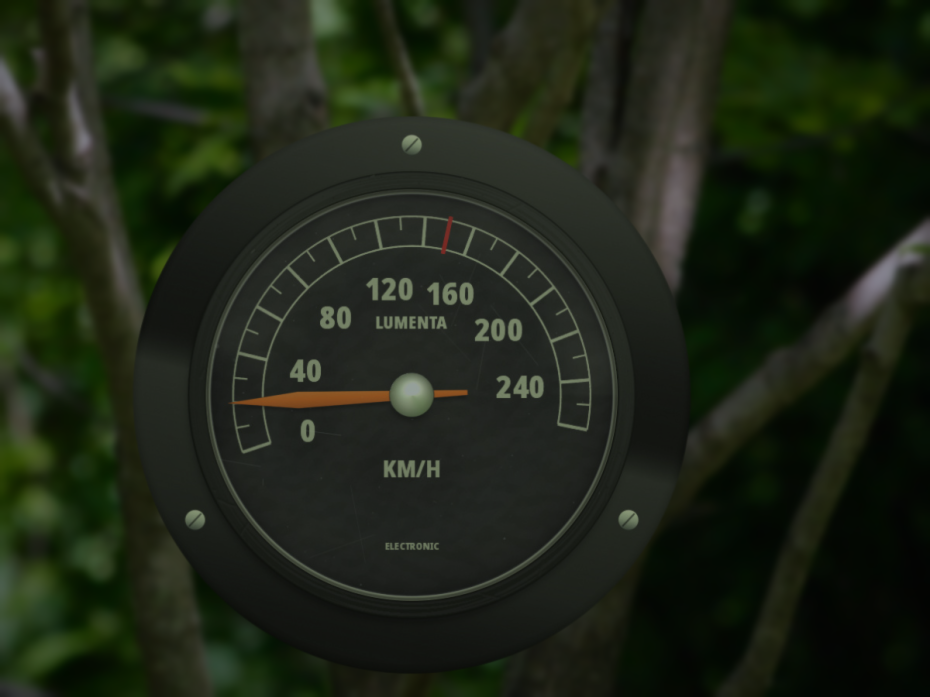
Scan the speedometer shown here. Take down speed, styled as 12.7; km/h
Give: 20; km/h
